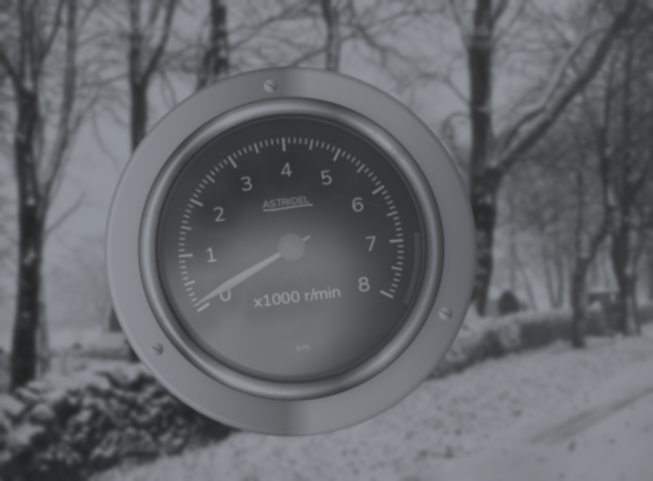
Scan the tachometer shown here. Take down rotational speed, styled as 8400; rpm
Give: 100; rpm
